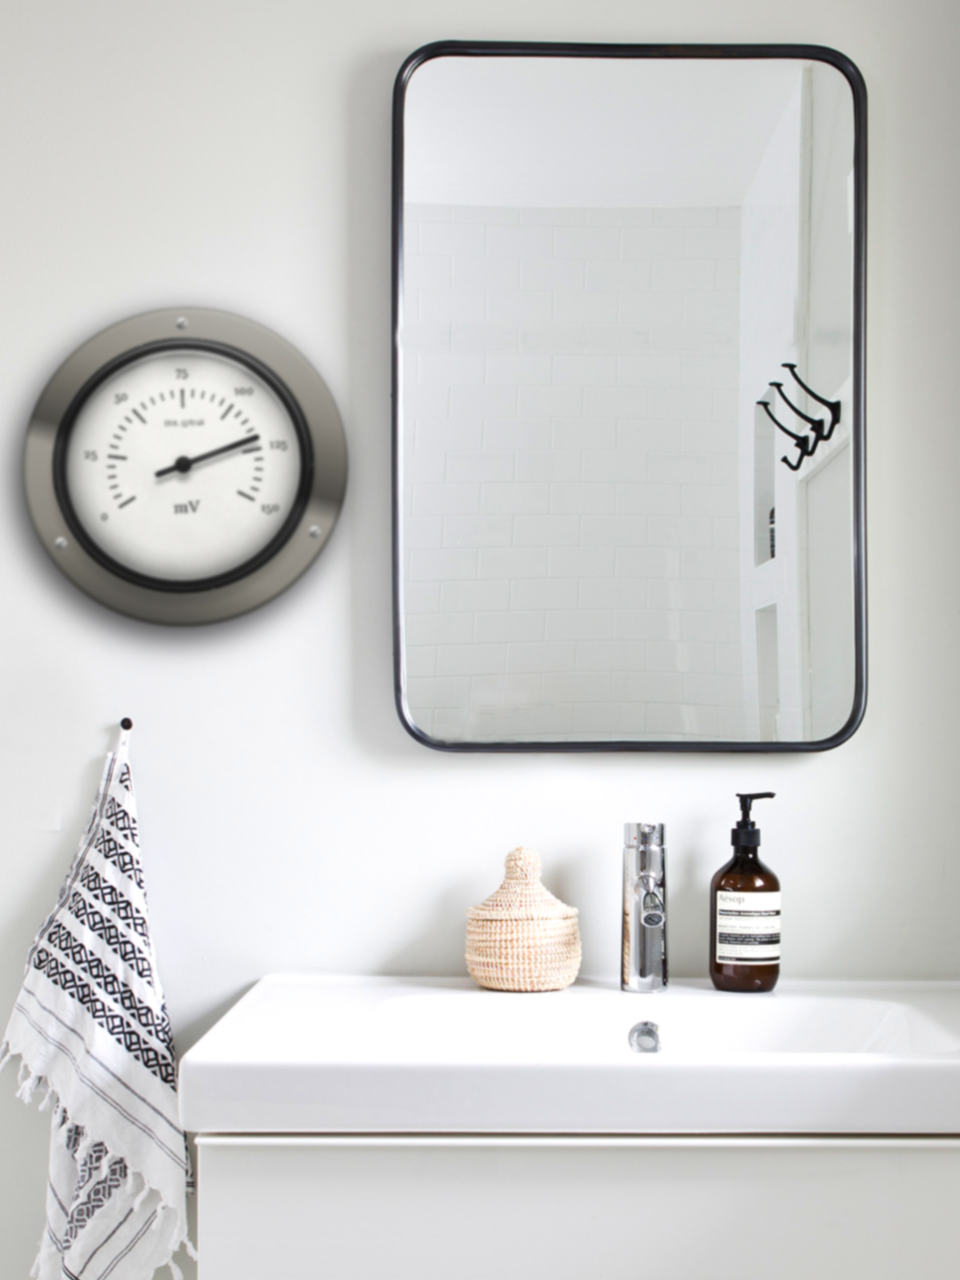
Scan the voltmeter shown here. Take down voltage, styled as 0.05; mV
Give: 120; mV
